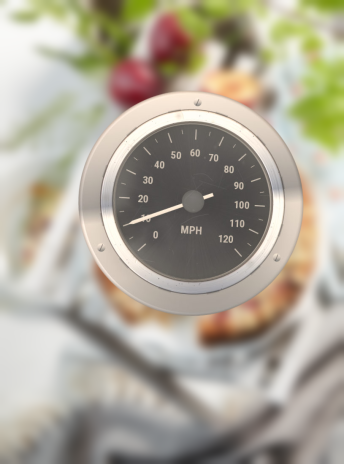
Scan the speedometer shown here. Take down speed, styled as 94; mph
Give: 10; mph
